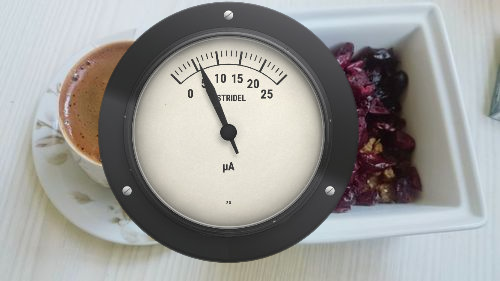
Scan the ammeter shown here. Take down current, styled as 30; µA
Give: 6; µA
